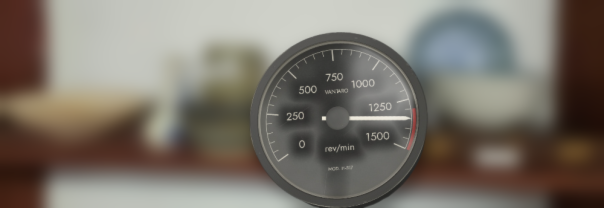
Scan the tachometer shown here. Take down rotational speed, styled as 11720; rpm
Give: 1350; rpm
